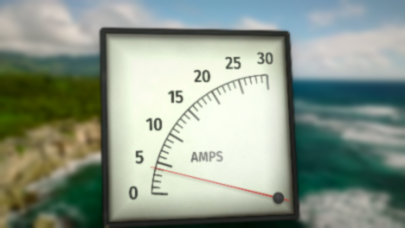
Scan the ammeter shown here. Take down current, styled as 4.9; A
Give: 4; A
